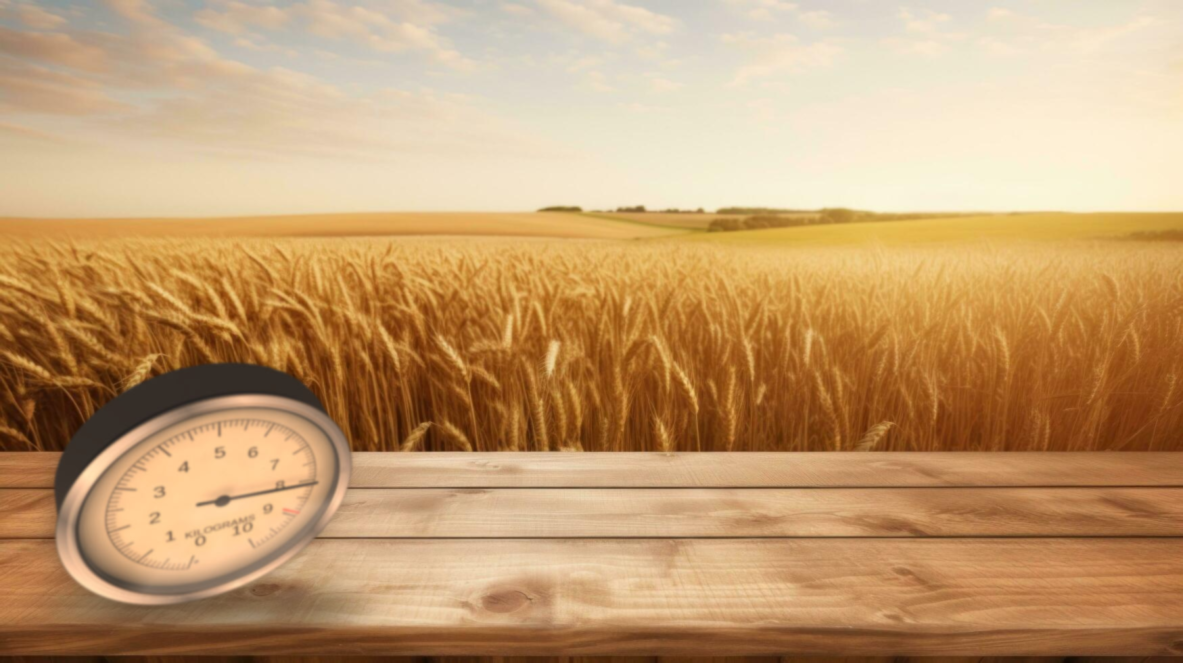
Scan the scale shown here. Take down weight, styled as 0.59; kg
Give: 8; kg
